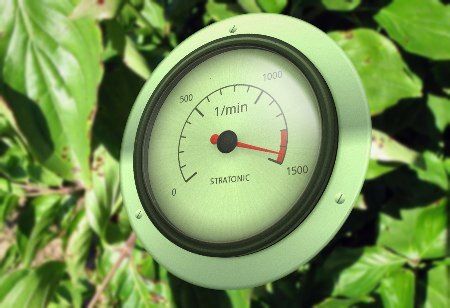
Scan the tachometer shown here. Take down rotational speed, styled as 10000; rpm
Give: 1450; rpm
